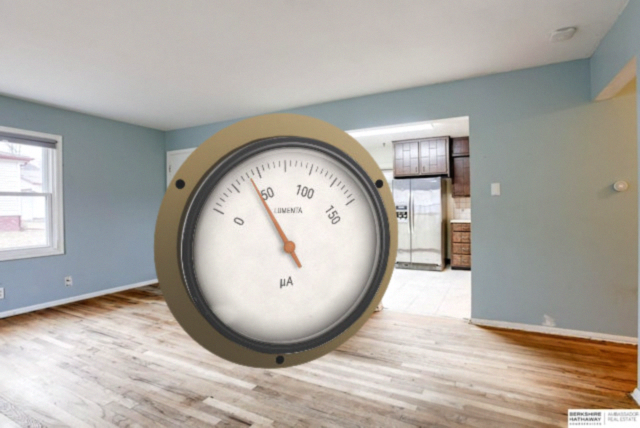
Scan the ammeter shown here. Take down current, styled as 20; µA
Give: 40; µA
